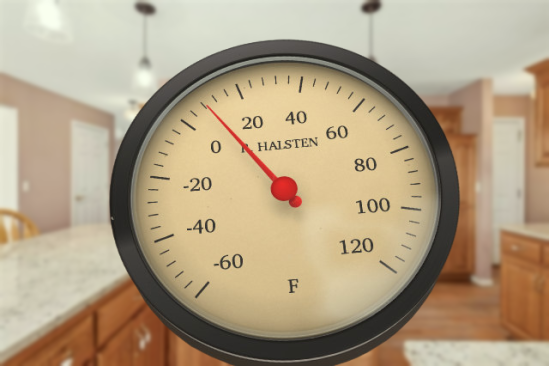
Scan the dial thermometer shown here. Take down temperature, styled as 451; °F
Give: 8; °F
